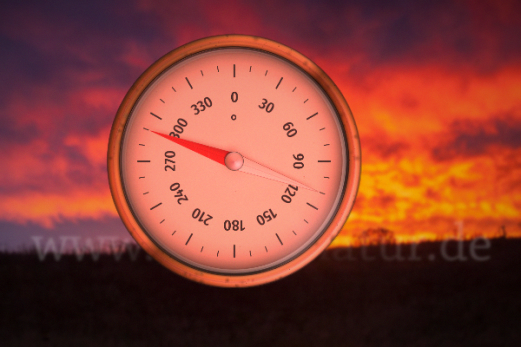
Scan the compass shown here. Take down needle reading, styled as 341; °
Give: 290; °
